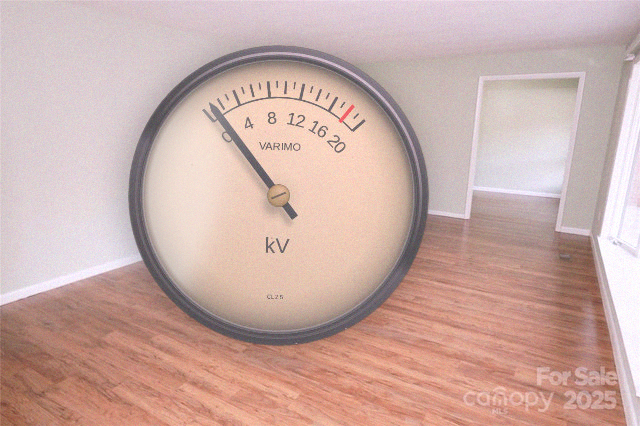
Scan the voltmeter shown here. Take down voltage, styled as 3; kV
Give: 1; kV
